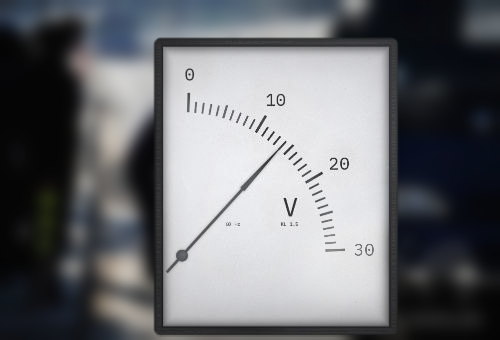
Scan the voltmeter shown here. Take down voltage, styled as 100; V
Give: 14; V
